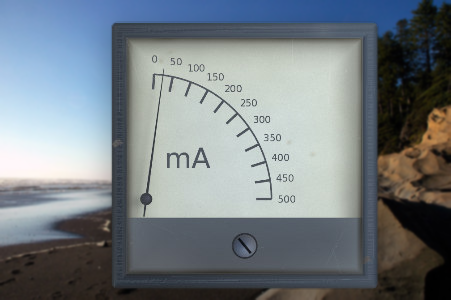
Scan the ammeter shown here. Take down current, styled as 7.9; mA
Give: 25; mA
